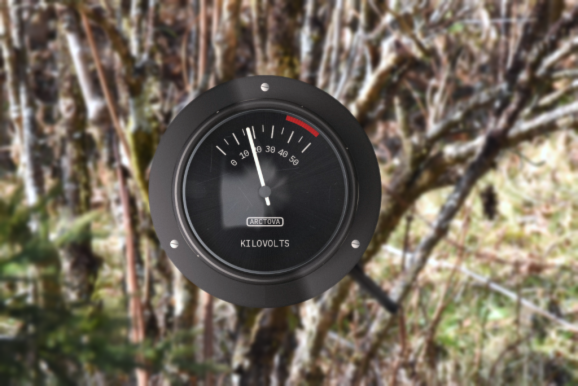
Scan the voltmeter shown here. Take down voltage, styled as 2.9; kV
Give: 17.5; kV
